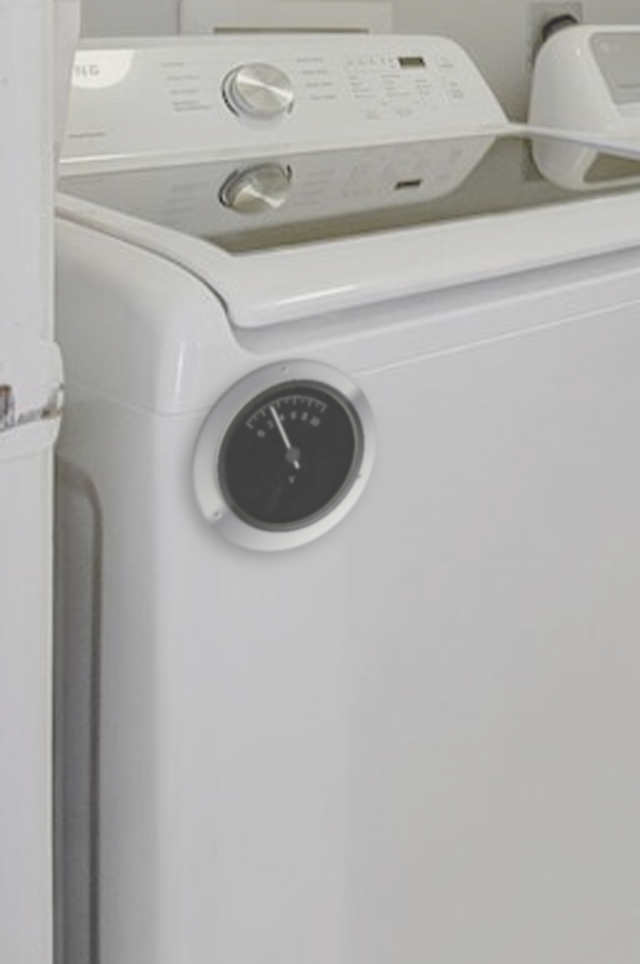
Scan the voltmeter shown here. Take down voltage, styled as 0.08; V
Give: 3; V
